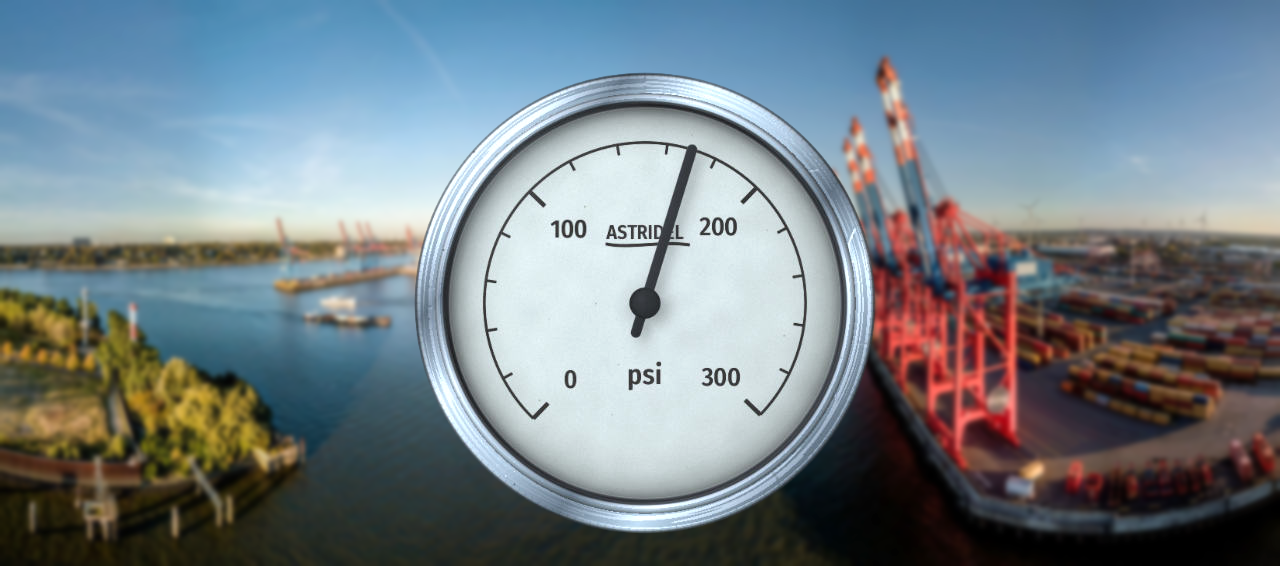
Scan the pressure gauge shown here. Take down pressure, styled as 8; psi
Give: 170; psi
